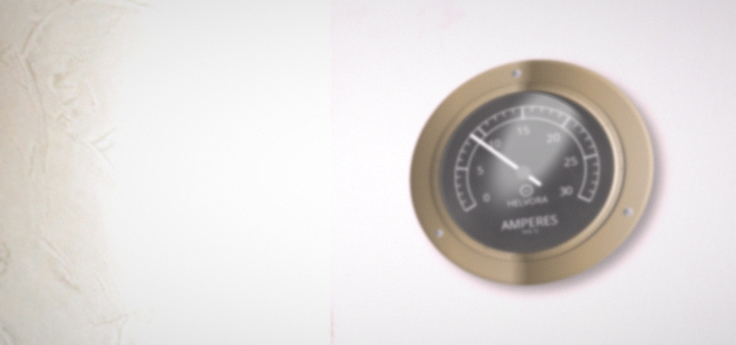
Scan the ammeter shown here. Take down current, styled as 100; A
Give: 9; A
